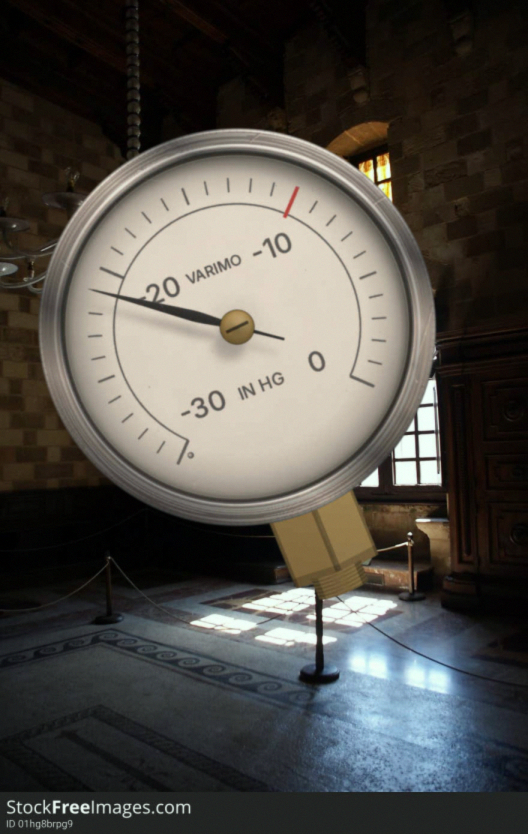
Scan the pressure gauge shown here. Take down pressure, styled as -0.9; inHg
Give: -21; inHg
